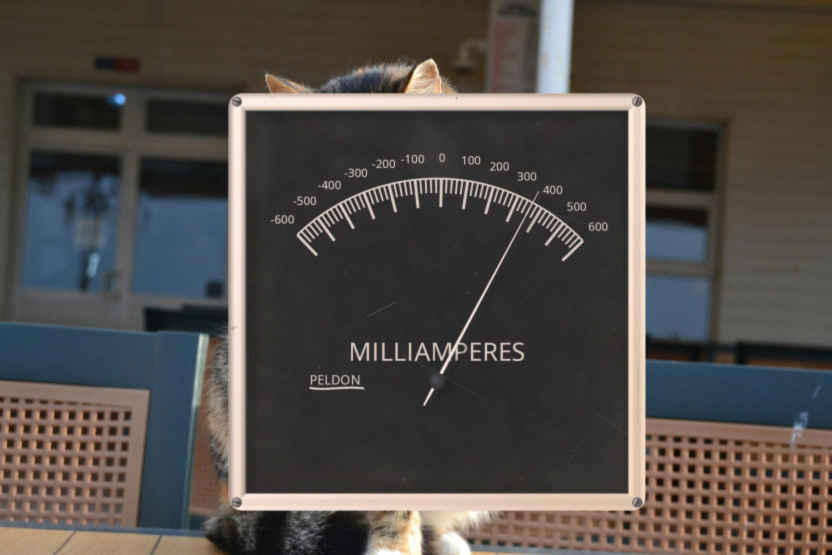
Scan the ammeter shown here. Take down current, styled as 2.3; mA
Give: 360; mA
